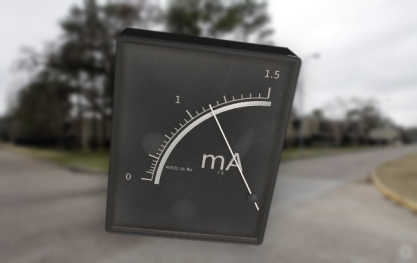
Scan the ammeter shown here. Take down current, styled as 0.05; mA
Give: 1.15; mA
